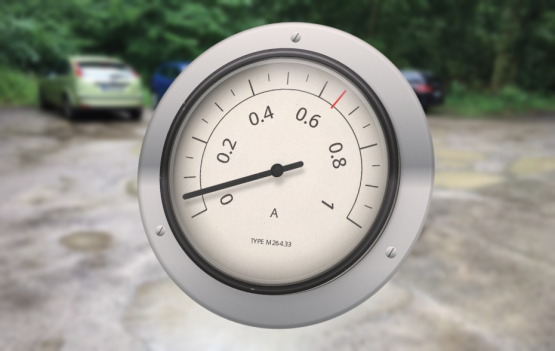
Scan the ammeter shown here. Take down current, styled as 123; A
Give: 0.05; A
